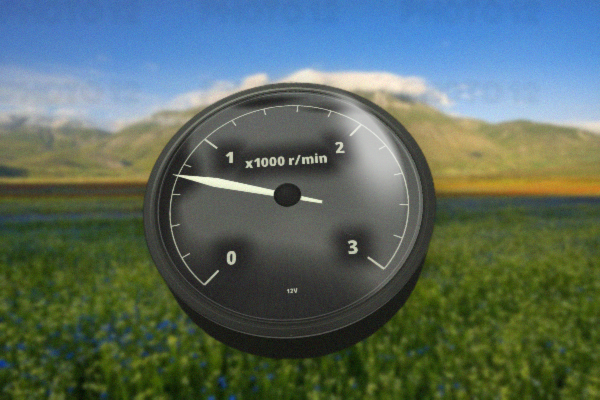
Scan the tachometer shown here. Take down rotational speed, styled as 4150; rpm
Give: 700; rpm
